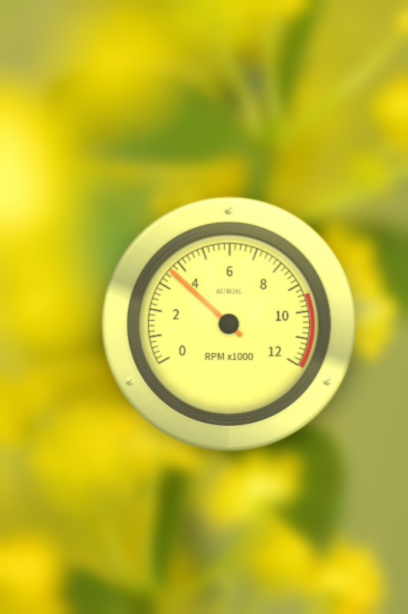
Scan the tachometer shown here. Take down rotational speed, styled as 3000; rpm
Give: 3600; rpm
